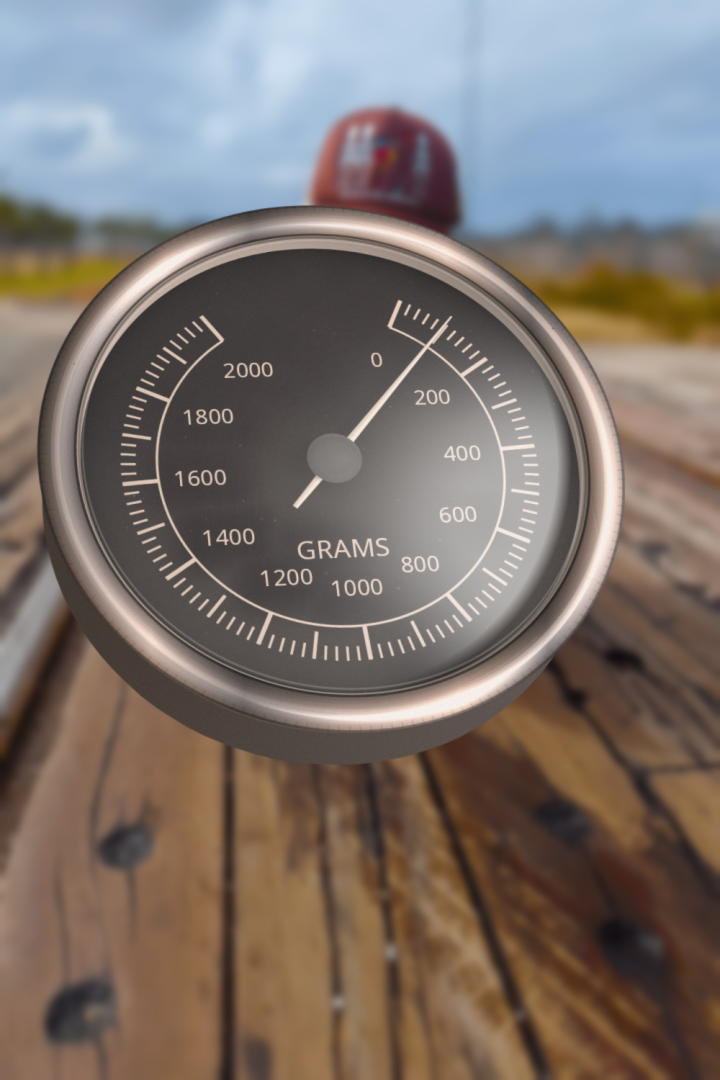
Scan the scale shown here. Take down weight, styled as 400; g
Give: 100; g
